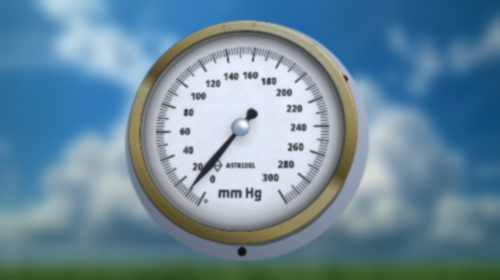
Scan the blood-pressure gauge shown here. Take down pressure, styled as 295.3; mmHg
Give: 10; mmHg
